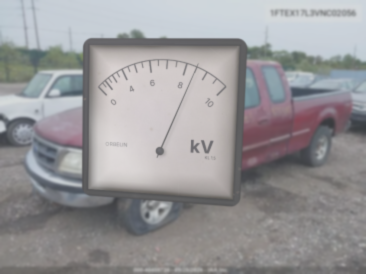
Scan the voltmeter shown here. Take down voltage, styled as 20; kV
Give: 8.5; kV
